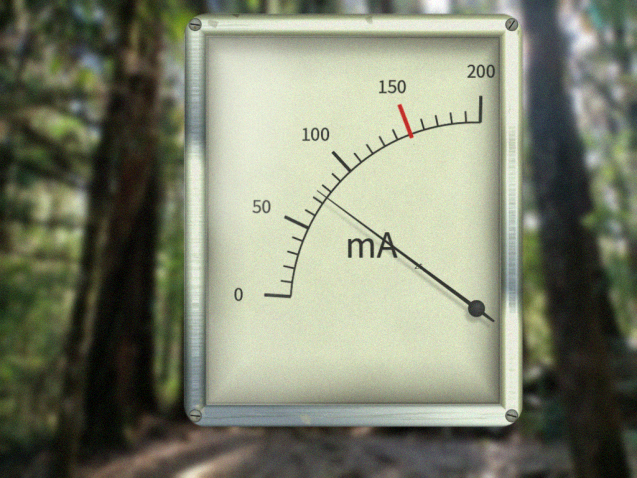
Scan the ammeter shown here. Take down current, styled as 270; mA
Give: 75; mA
